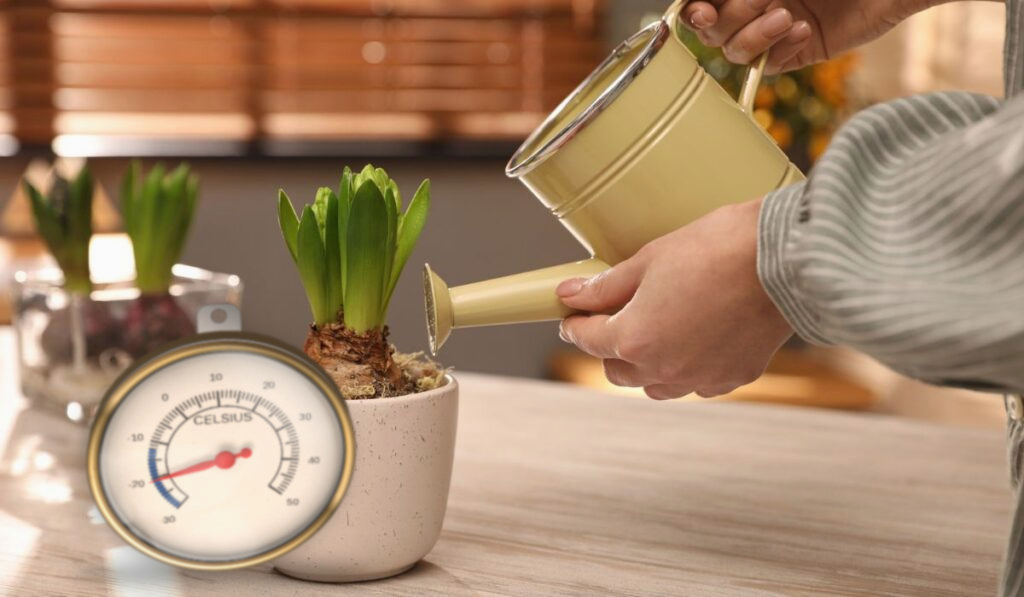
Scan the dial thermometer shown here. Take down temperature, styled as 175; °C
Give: -20; °C
